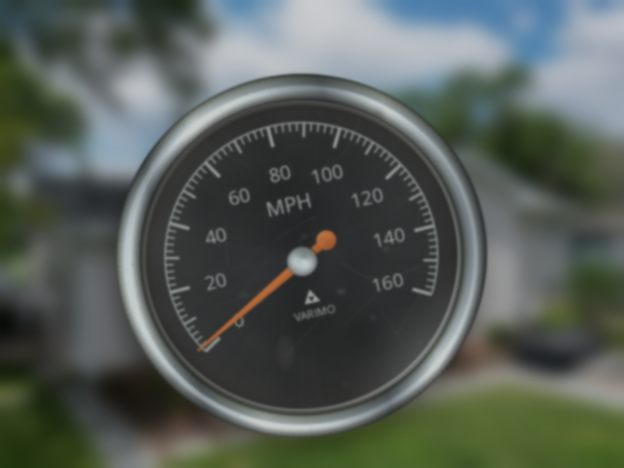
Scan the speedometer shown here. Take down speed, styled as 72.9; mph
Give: 2; mph
